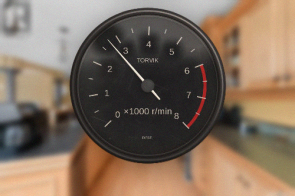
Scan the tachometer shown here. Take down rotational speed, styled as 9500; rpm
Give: 2750; rpm
